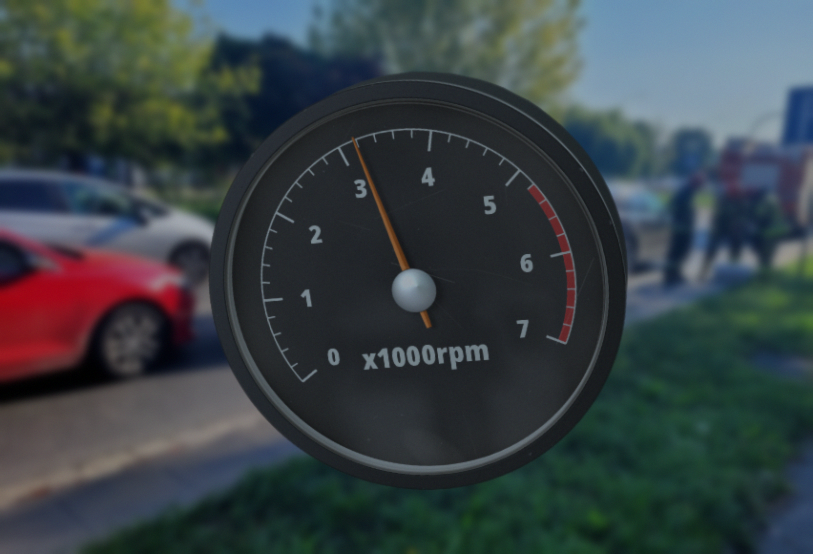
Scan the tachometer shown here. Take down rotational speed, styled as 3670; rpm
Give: 3200; rpm
